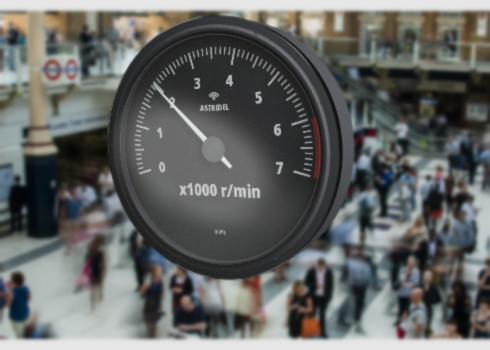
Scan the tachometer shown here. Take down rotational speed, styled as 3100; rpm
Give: 2000; rpm
